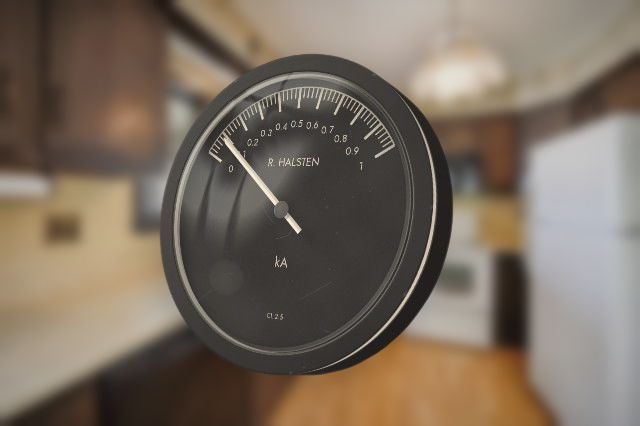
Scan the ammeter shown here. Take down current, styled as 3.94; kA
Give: 0.1; kA
